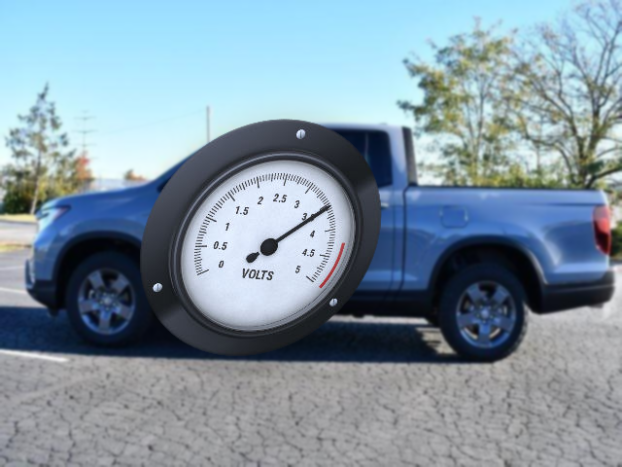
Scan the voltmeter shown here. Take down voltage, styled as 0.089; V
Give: 3.5; V
